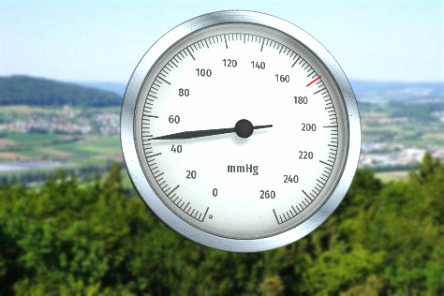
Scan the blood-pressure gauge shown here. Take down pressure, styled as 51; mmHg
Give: 48; mmHg
